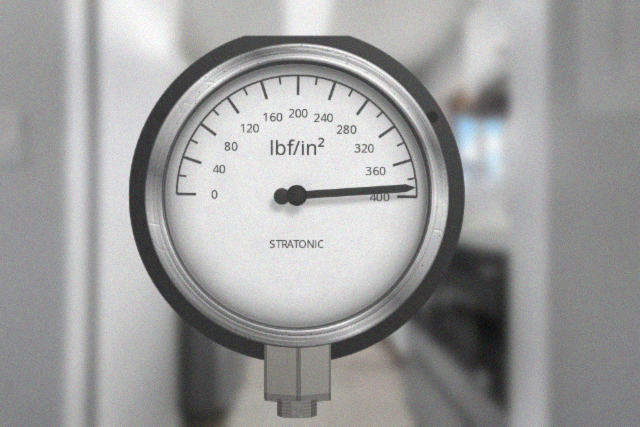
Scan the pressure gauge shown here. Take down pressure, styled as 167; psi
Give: 390; psi
